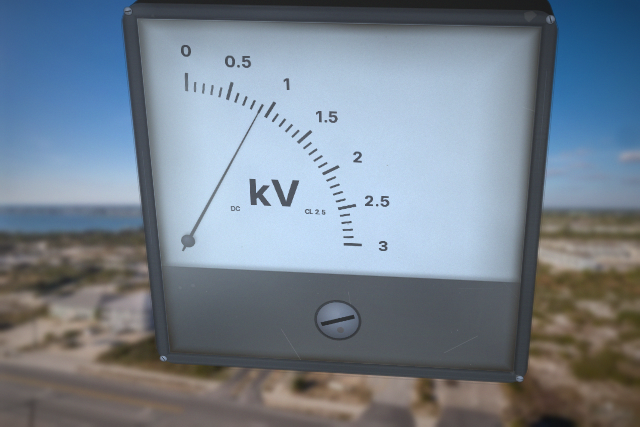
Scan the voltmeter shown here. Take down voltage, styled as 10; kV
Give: 0.9; kV
